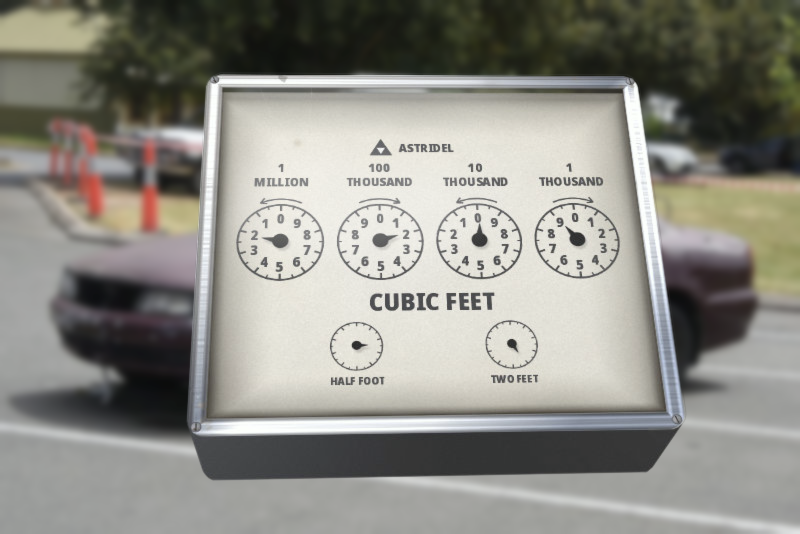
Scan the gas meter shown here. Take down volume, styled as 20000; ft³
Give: 219900; ft³
